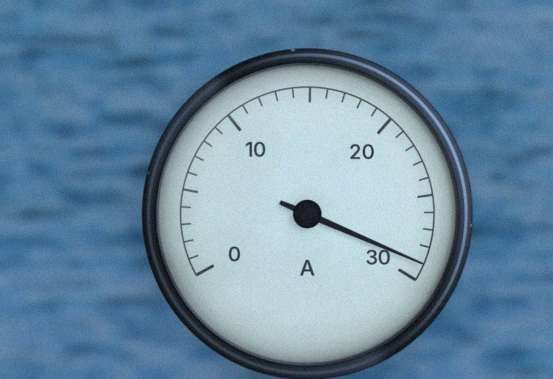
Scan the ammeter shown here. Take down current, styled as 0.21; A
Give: 29; A
